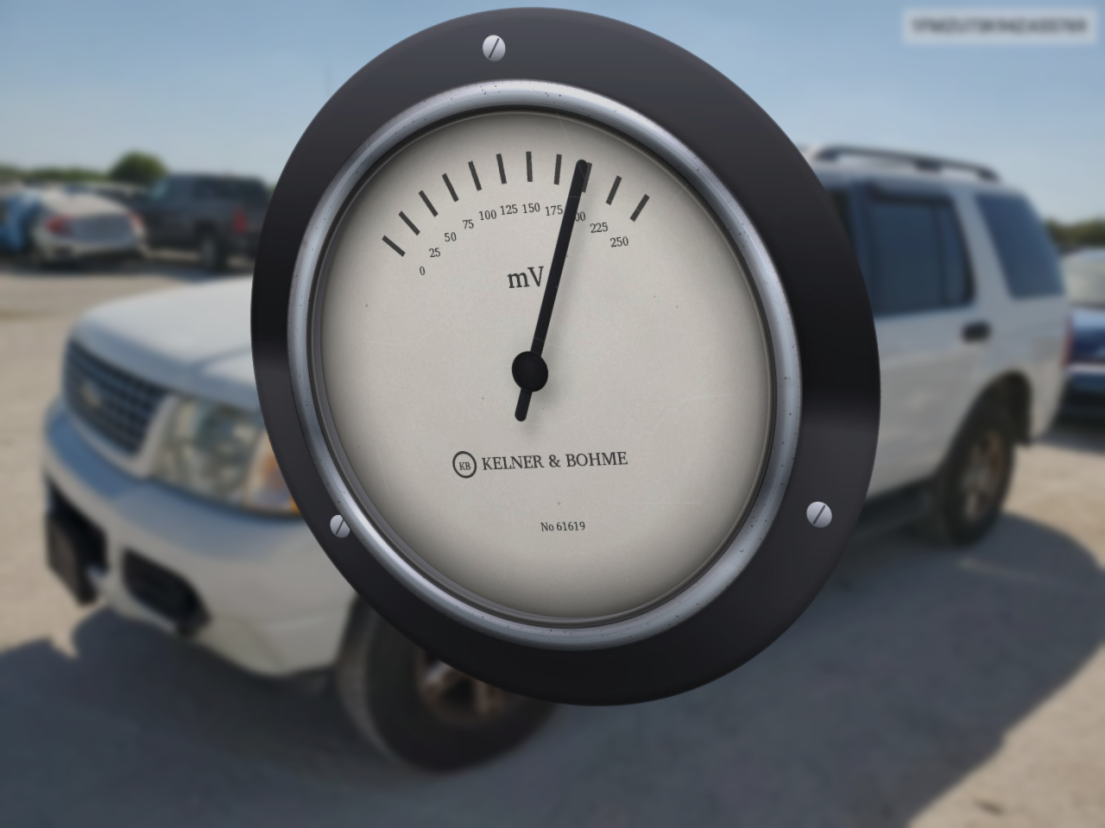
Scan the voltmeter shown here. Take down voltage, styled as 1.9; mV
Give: 200; mV
